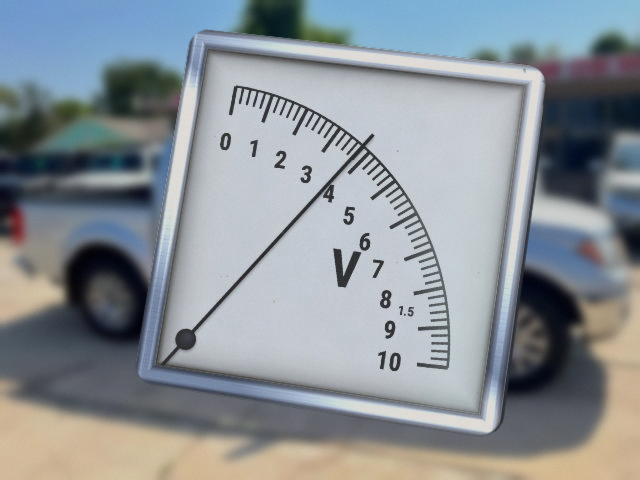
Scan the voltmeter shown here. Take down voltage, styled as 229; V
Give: 3.8; V
